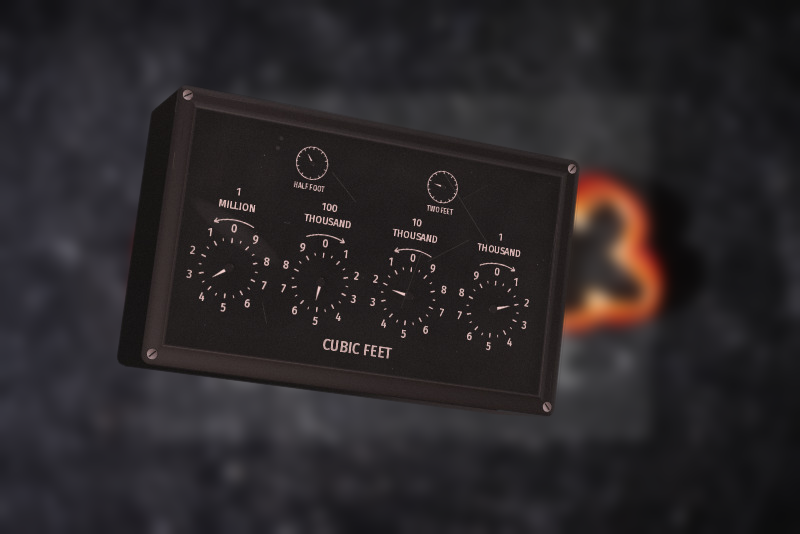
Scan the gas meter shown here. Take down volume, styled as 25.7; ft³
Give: 352200; ft³
